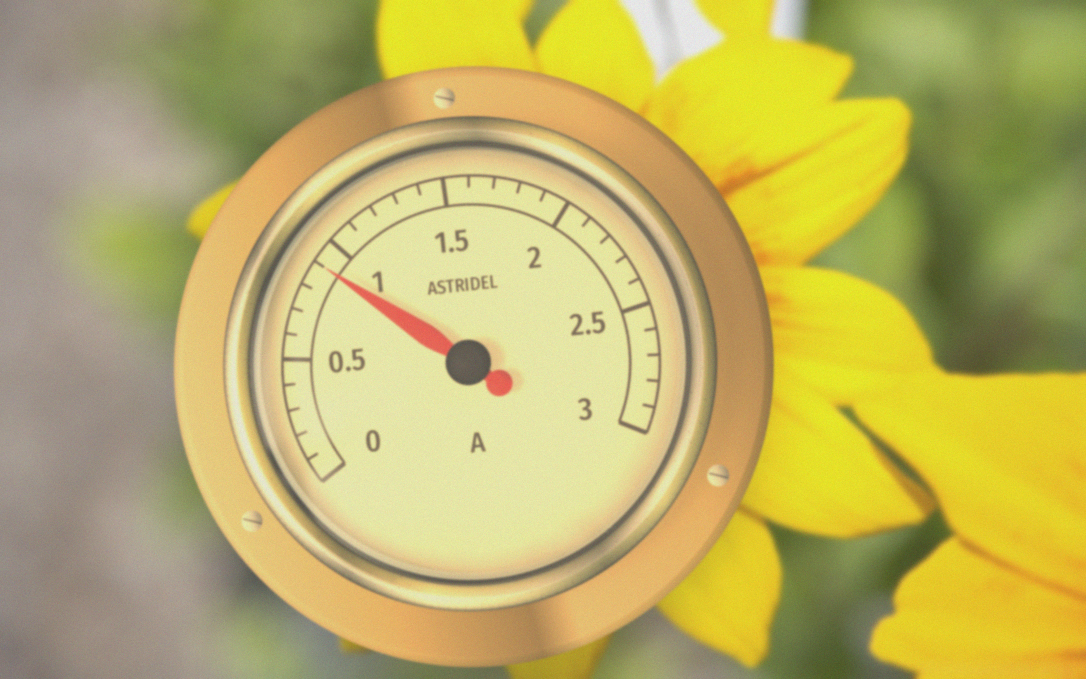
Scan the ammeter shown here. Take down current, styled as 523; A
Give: 0.9; A
